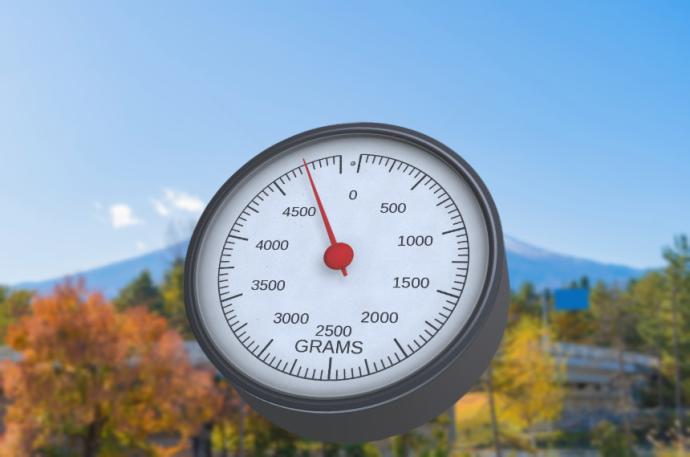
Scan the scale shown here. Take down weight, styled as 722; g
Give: 4750; g
